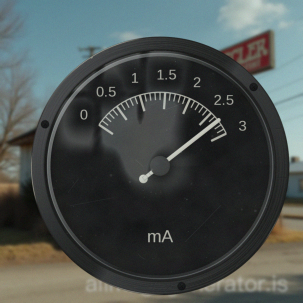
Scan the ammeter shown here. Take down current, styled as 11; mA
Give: 2.7; mA
